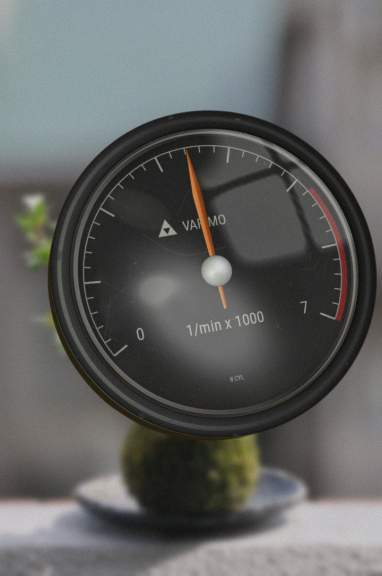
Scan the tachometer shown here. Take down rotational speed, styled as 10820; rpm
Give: 3400; rpm
